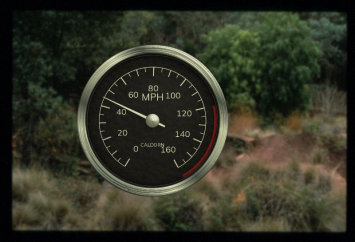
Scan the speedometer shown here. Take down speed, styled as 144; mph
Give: 45; mph
